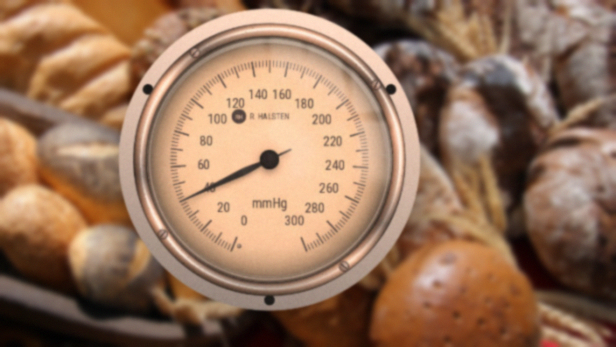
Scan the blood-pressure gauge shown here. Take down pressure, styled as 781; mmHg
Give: 40; mmHg
